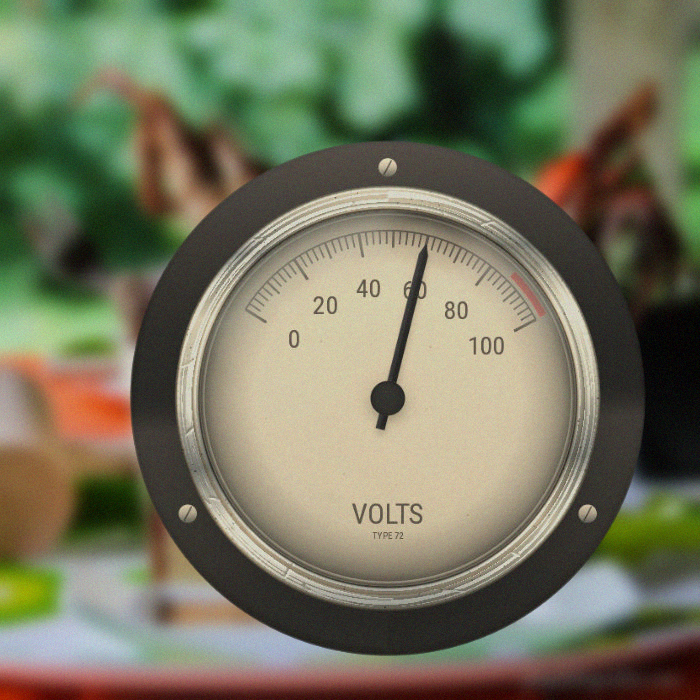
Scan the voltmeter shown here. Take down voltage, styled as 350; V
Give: 60; V
